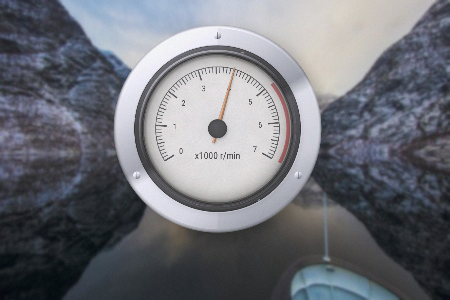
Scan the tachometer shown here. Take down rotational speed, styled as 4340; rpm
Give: 4000; rpm
